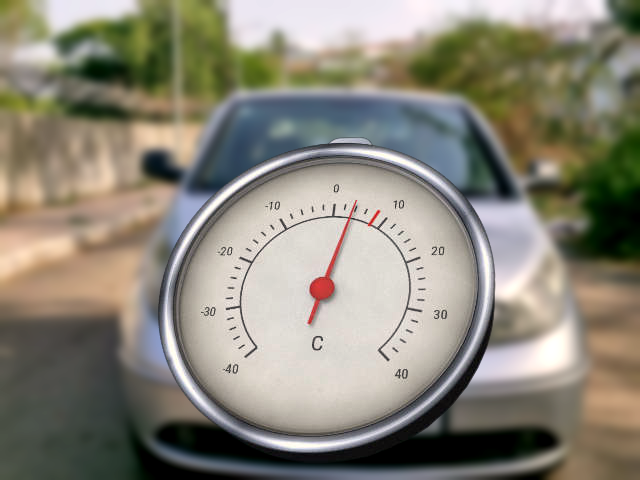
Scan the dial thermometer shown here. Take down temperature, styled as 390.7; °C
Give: 4; °C
